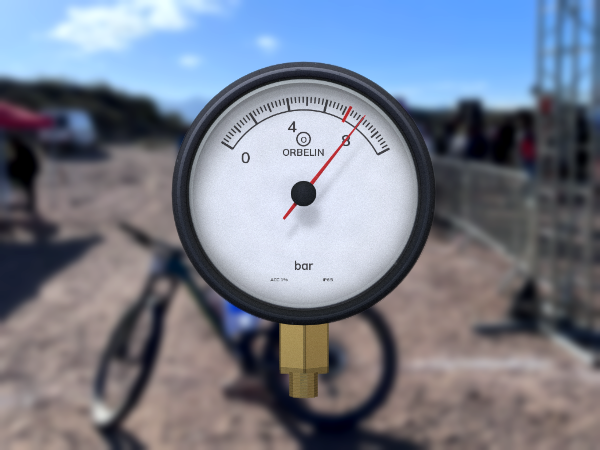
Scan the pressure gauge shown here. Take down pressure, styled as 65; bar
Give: 8; bar
